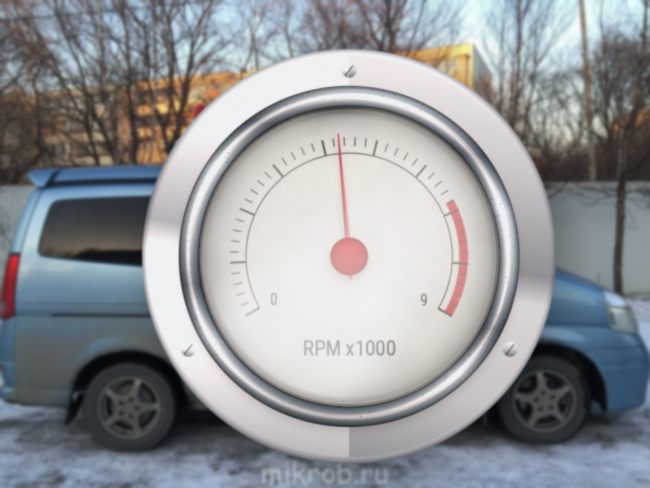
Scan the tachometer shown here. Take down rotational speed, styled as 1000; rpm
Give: 4300; rpm
